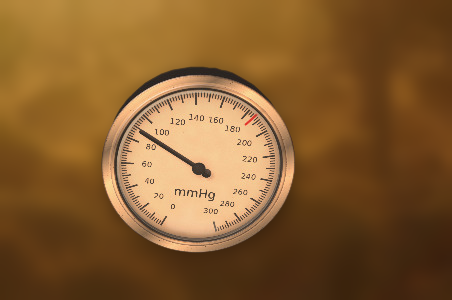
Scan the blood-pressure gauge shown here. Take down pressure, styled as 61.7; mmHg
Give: 90; mmHg
